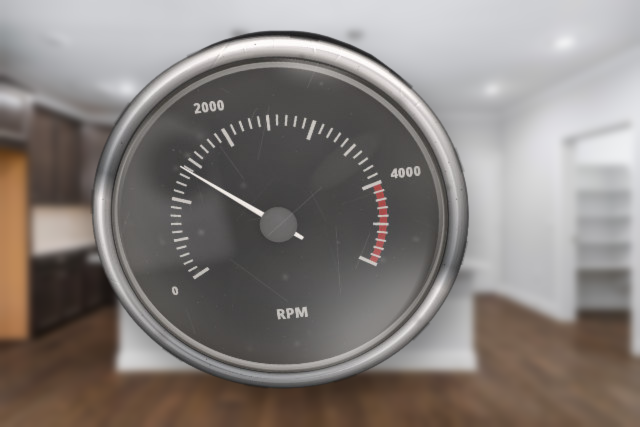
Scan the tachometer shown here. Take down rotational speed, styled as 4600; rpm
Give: 1400; rpm
